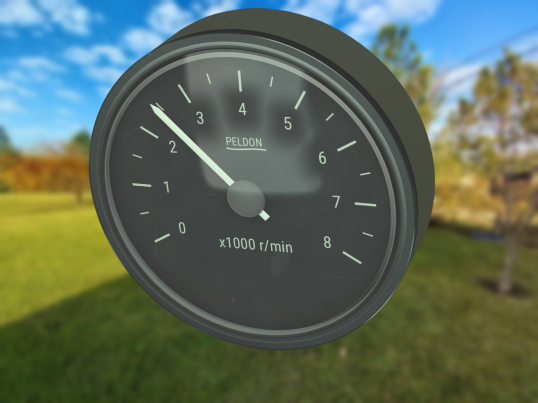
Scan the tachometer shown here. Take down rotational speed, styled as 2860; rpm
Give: 2500; rpm
